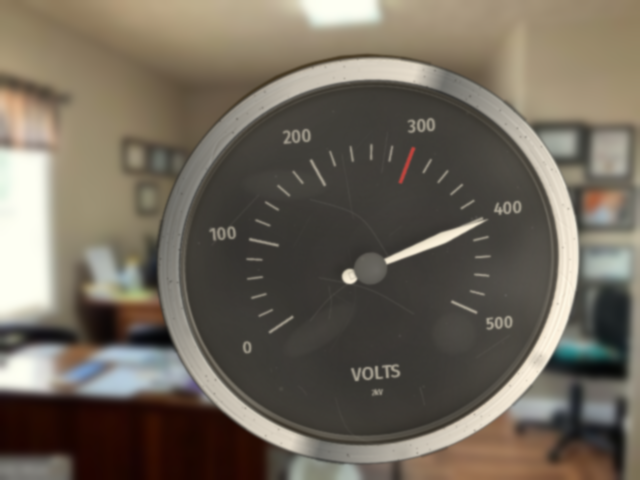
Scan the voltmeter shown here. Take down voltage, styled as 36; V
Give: 400; V
